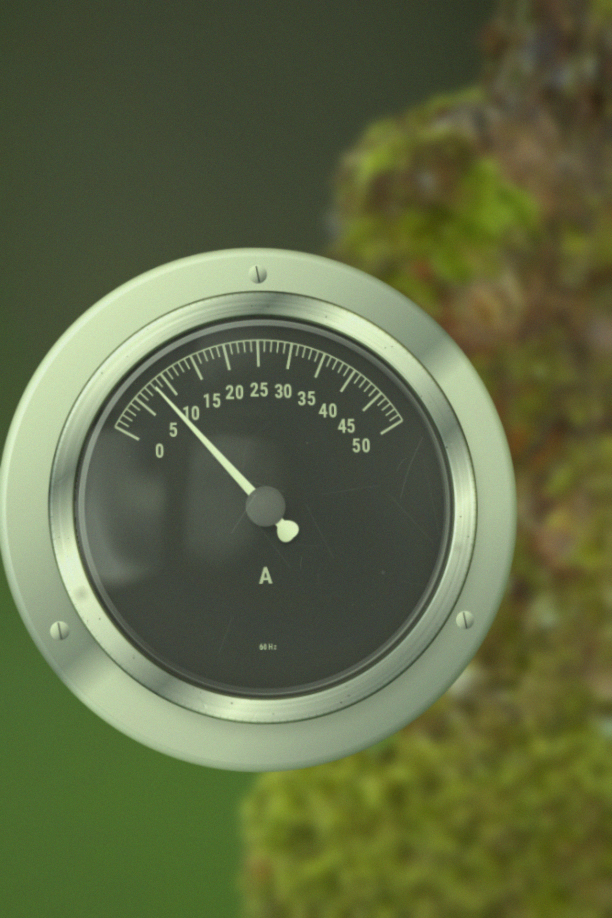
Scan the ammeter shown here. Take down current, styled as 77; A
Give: 8; A
